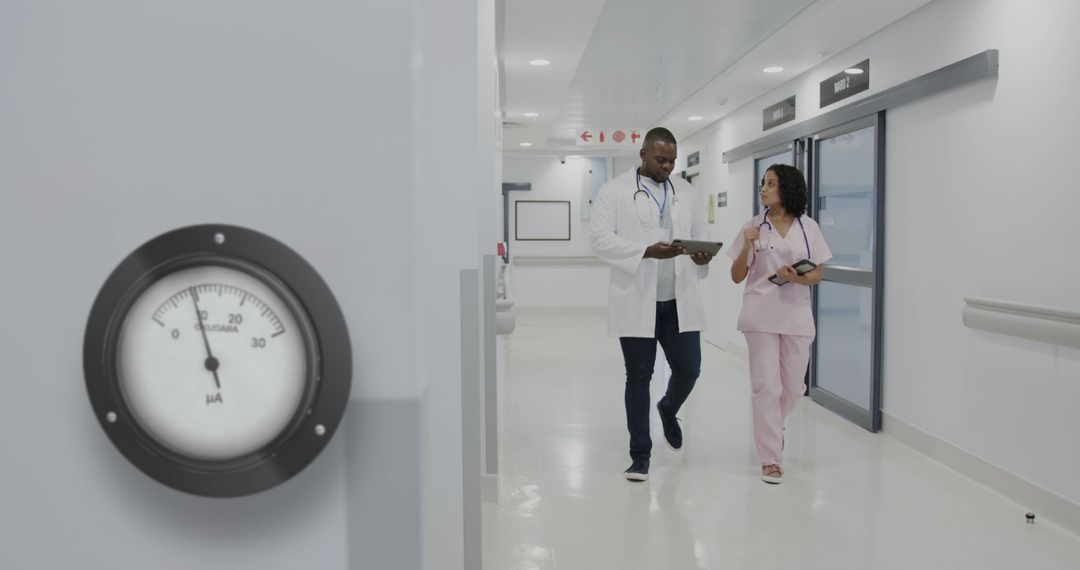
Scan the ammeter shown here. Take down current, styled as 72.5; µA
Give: 10; µA
